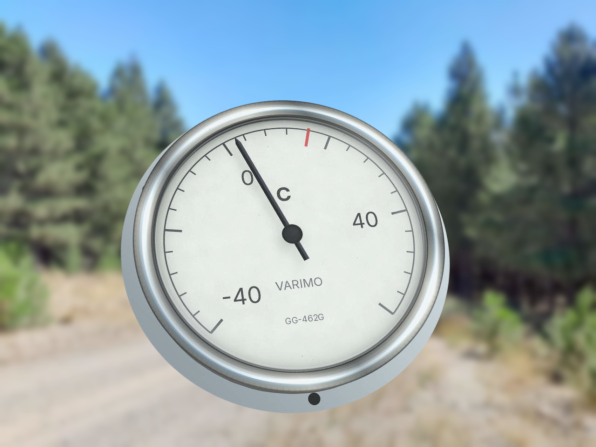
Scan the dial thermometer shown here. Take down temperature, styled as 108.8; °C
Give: 2; °C
